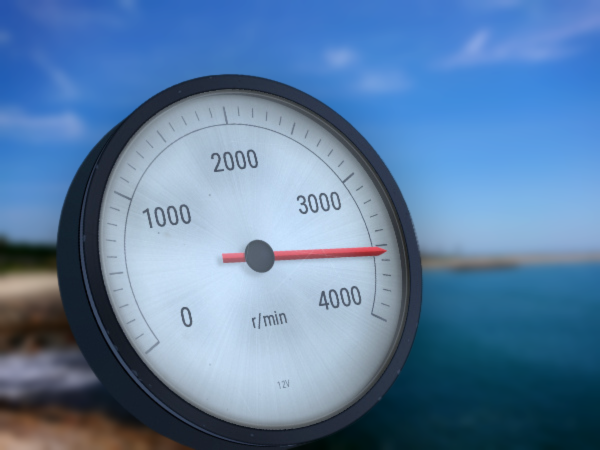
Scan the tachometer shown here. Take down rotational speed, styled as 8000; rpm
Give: 3550; rpm
